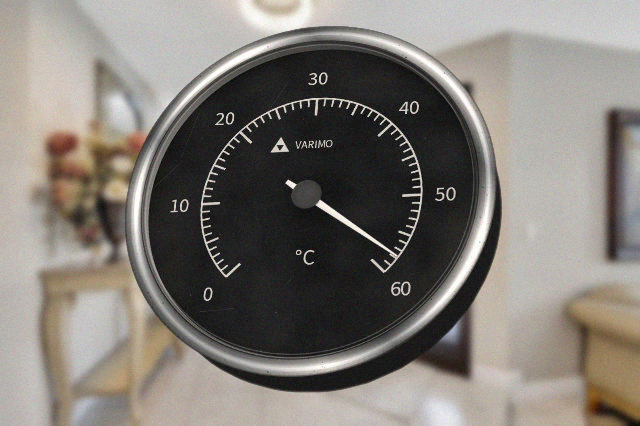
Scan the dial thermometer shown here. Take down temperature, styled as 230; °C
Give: 58; °C
